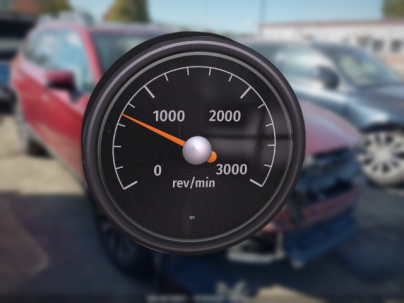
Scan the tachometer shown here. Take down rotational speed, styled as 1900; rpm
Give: 700; rpm
